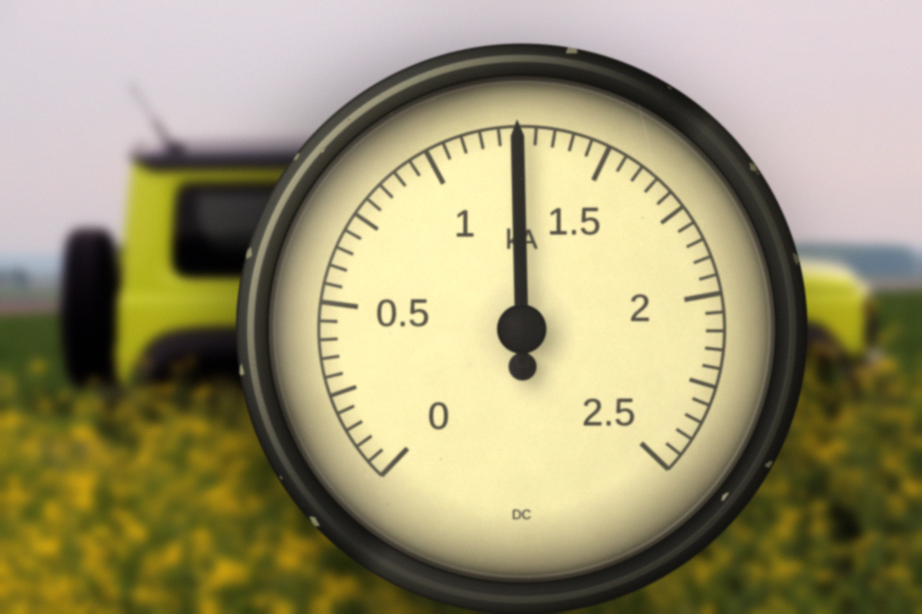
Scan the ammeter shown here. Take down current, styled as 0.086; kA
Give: 1.25; kA
